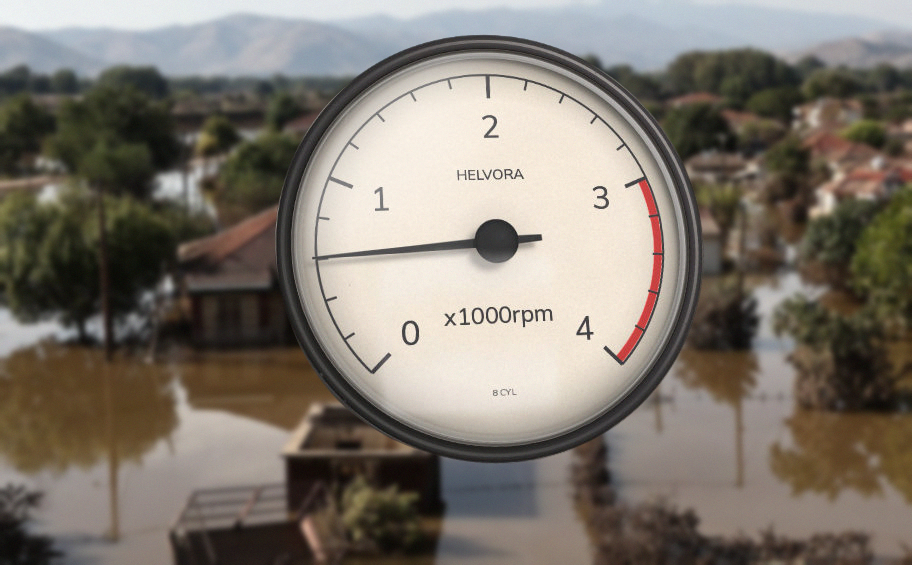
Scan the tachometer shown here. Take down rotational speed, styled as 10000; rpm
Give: 600; rpm
